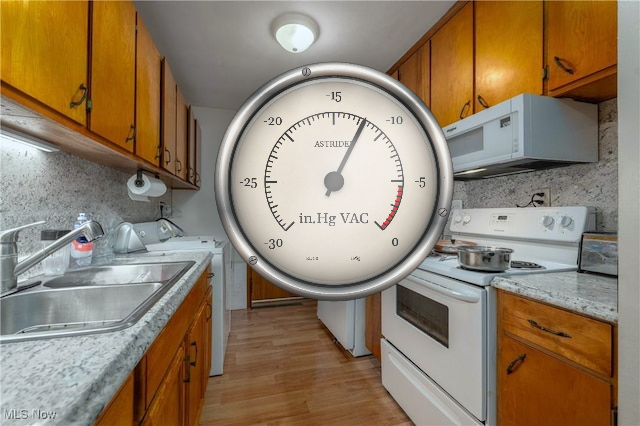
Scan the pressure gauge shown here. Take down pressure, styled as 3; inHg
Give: -12; inHg
